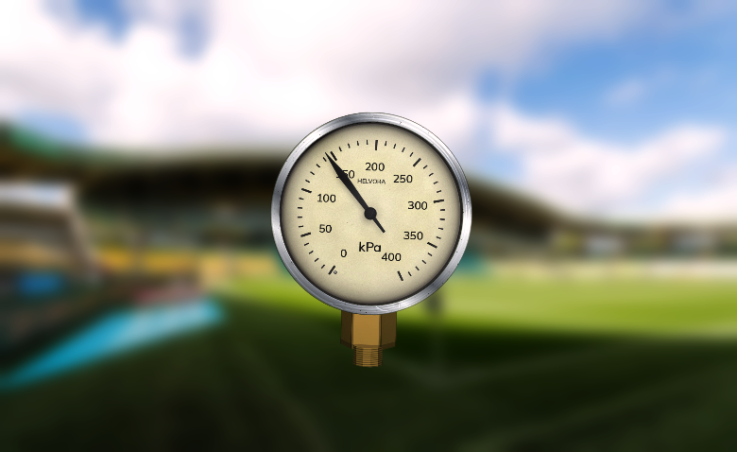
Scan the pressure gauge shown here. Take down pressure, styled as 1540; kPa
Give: 145; kPa
